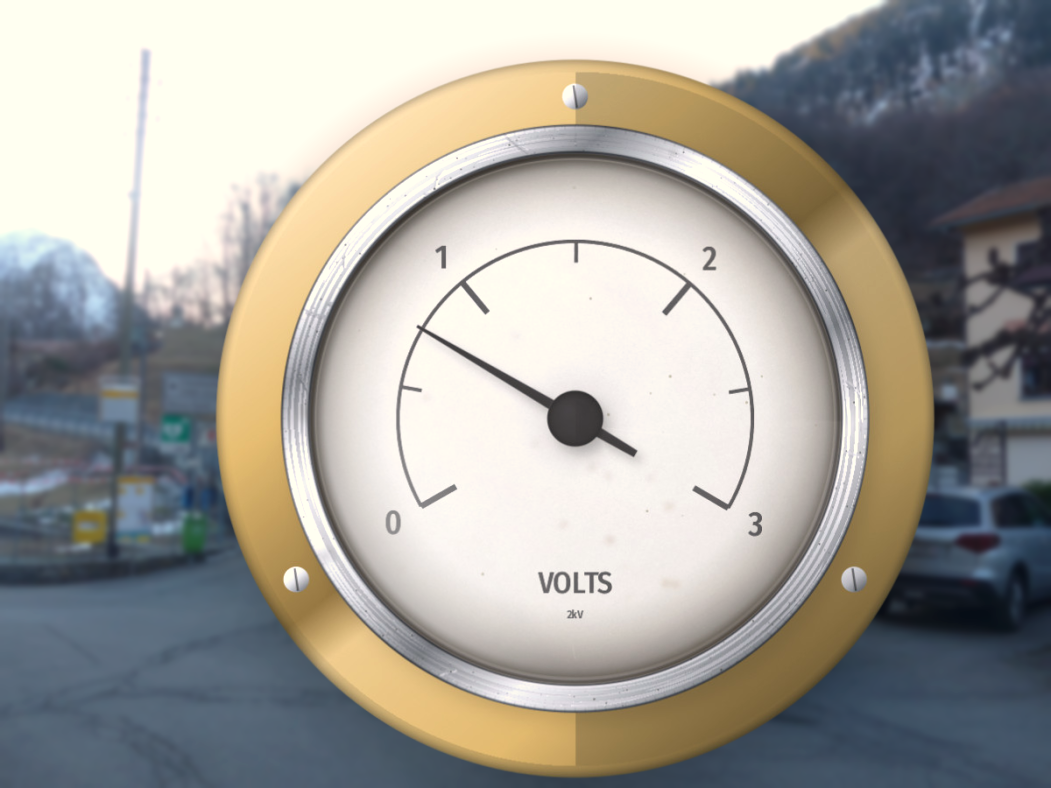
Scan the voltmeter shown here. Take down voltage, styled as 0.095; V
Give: 0.75; V
